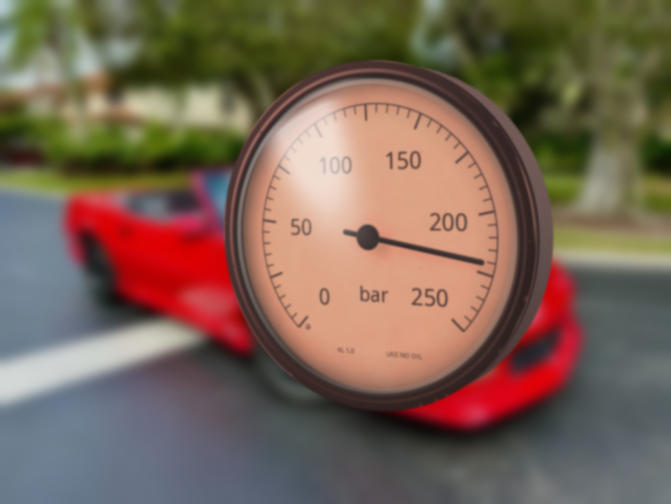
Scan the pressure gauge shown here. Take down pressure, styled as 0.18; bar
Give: 220; bar
